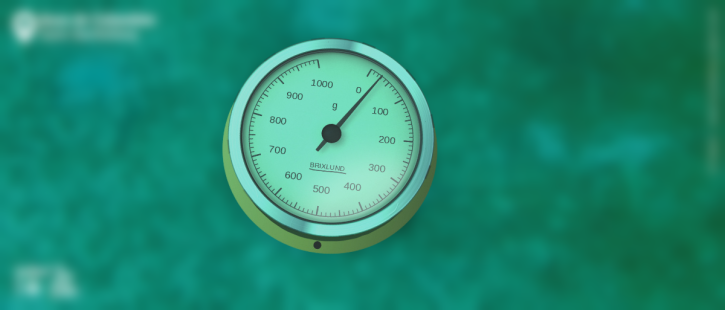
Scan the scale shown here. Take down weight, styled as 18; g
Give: 30; g
